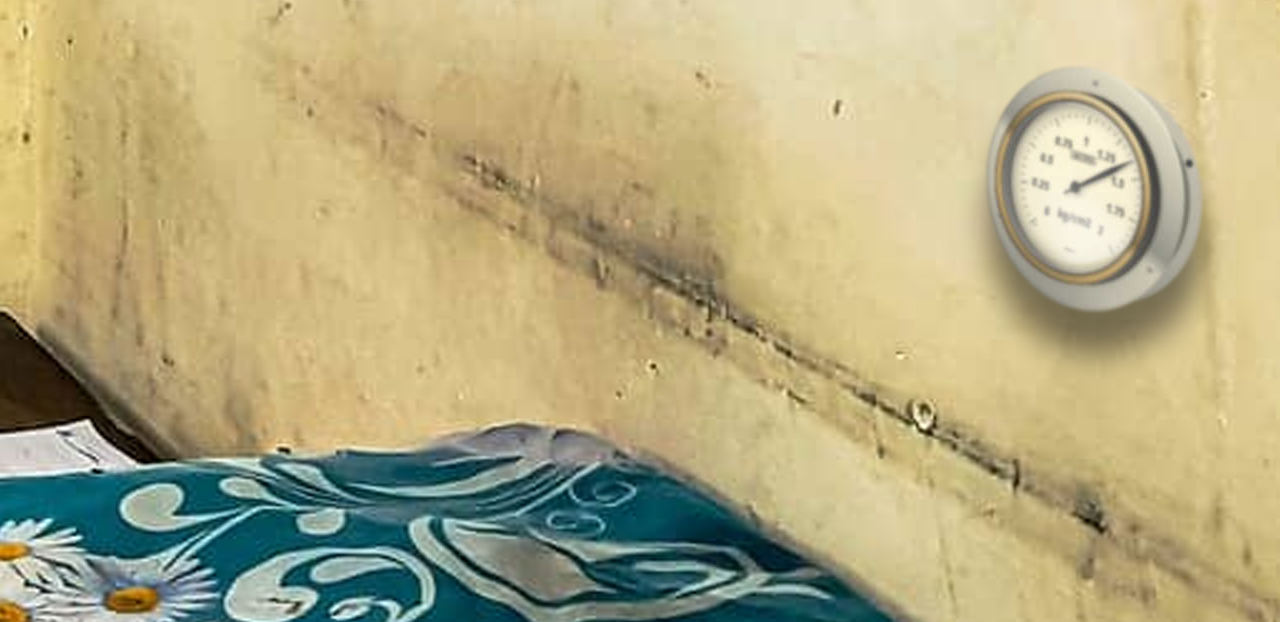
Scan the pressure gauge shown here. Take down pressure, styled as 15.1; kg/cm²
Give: 1.4; kg/cm²
